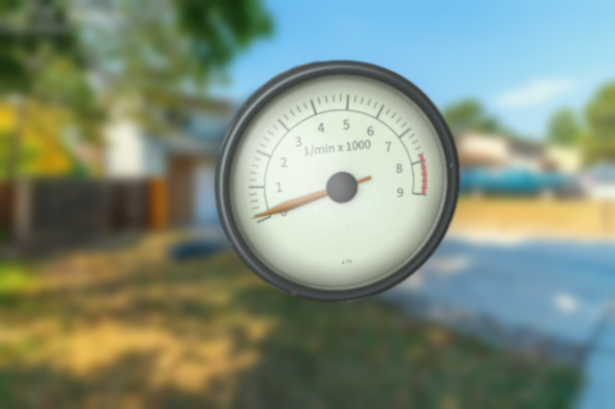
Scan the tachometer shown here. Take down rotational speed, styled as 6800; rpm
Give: 200; rpm
